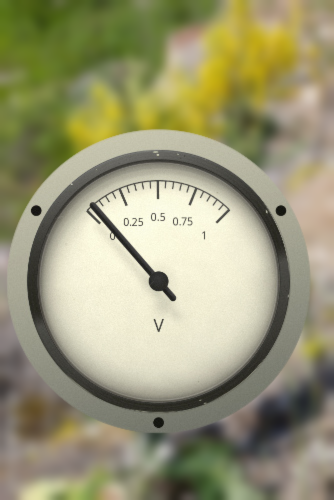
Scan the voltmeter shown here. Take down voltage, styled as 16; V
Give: 0.05; V
